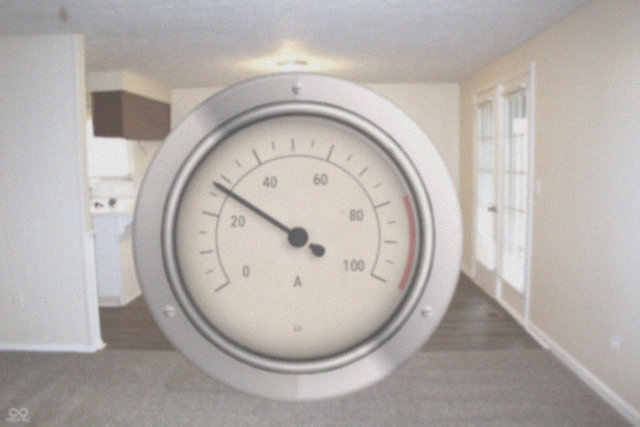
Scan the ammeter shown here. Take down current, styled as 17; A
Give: 27.5; A
